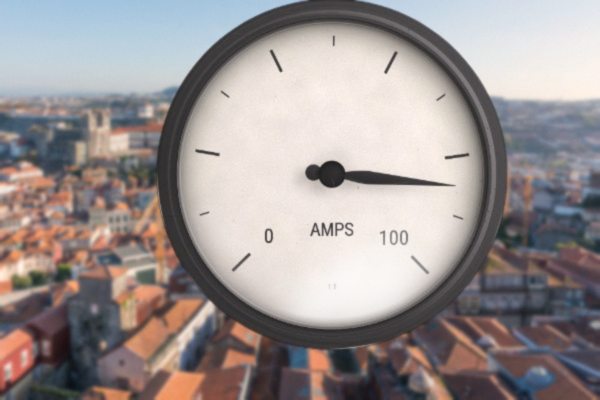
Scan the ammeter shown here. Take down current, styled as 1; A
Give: 85; A
